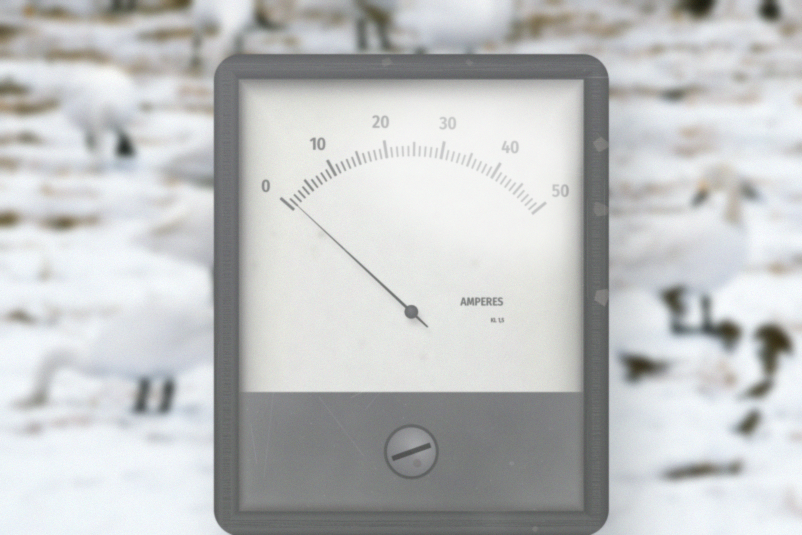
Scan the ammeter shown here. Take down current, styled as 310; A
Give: 1; A
